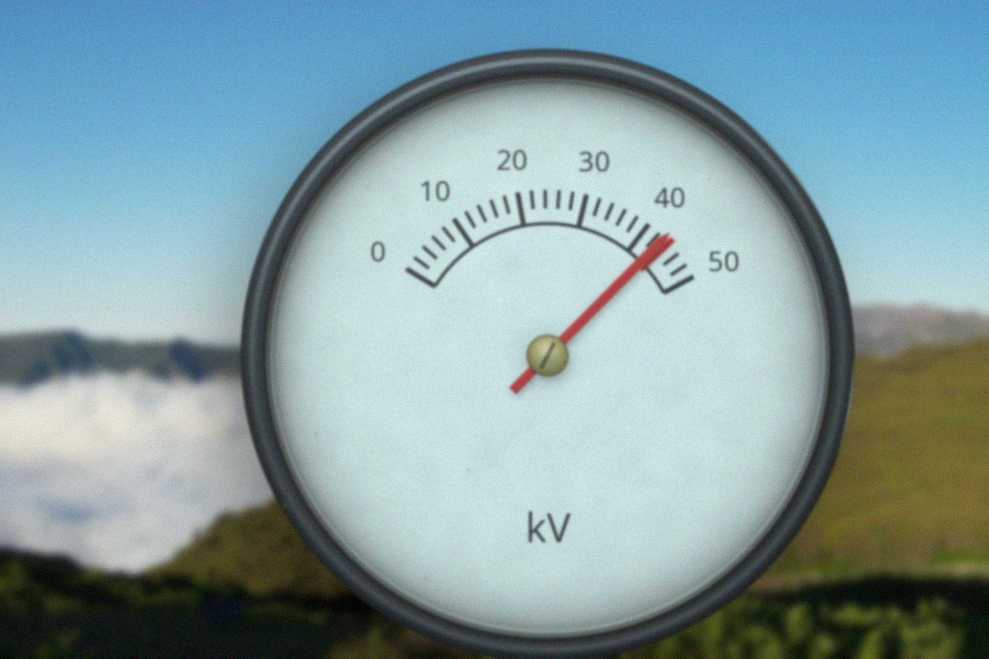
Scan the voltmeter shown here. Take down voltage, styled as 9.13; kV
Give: 43; kV
